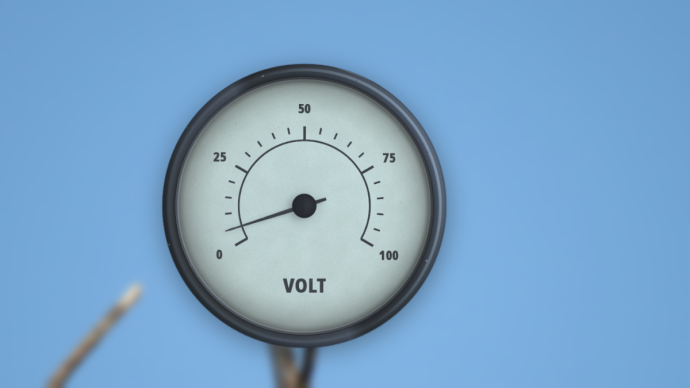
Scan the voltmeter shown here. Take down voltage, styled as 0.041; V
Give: 5; V
